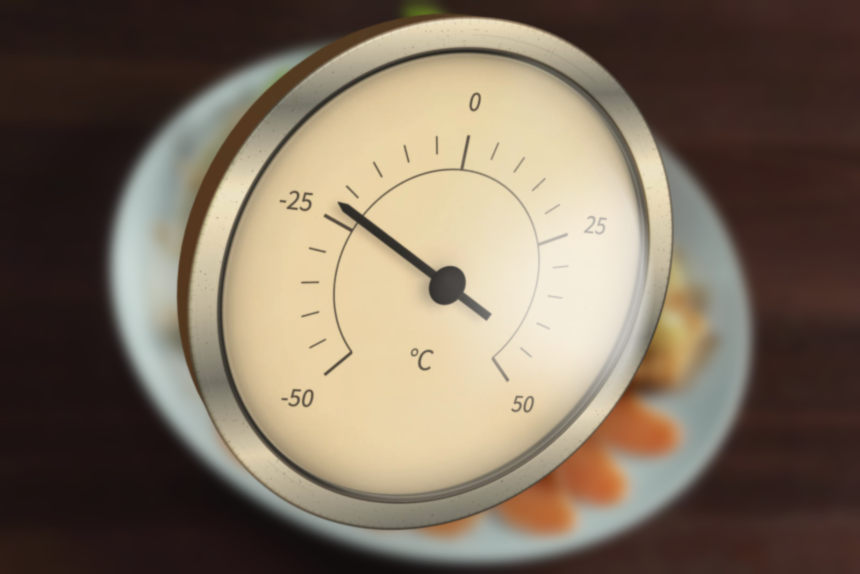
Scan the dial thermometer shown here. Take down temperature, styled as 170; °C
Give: -22.5; °C
